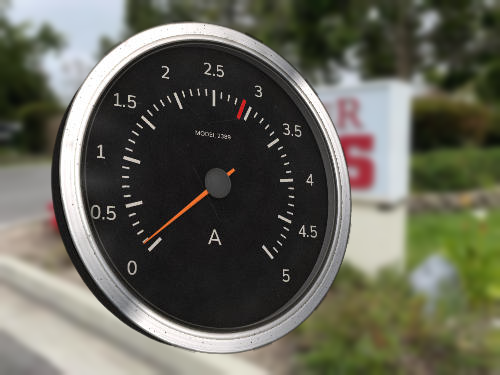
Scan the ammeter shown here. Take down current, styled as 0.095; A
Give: 0.1; A
